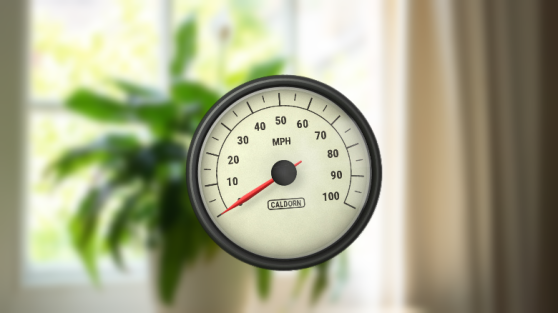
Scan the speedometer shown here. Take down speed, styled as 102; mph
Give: 0; mph
